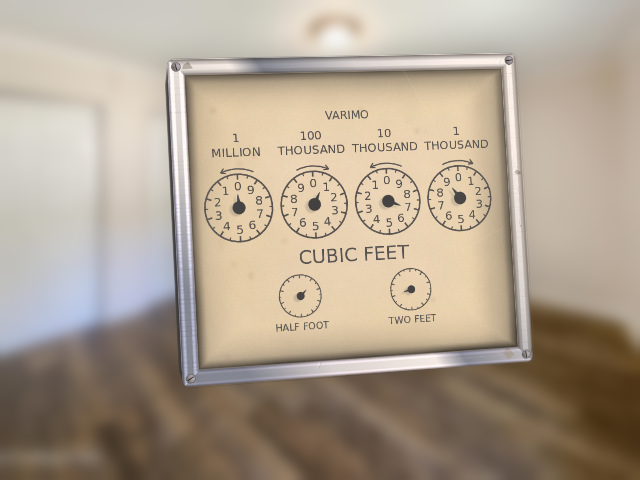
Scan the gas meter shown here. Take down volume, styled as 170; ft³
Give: 6900; ft³
